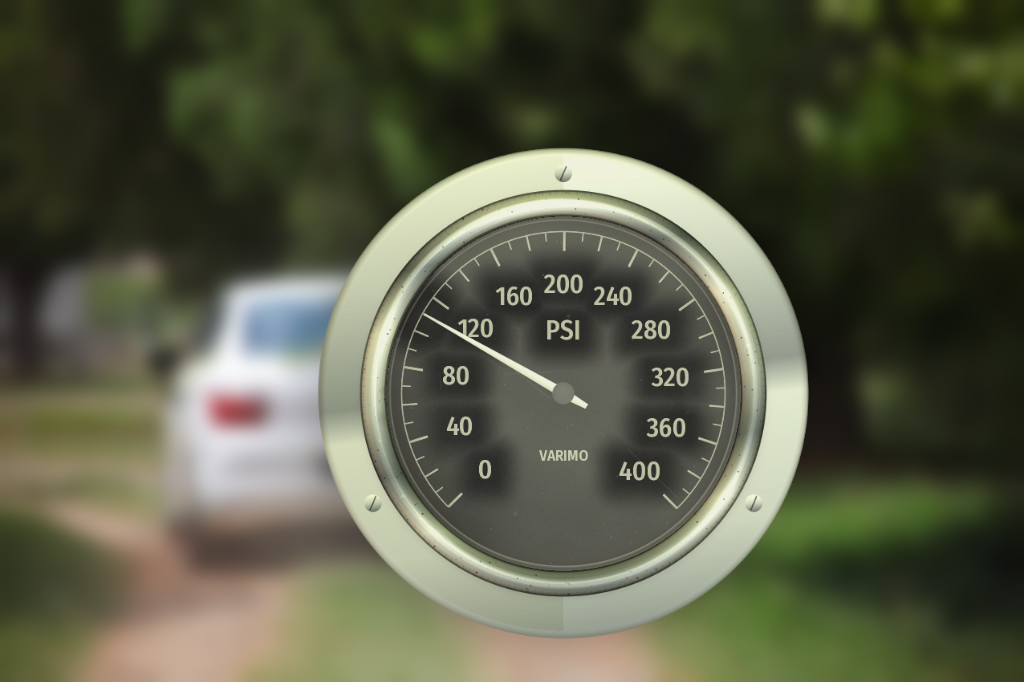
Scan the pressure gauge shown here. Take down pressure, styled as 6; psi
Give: 110; psi
